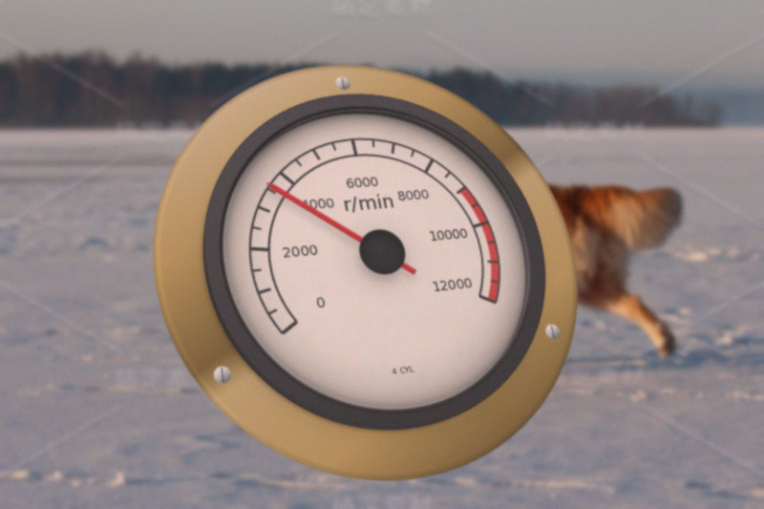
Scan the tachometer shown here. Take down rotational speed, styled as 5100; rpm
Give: 3500; rpm
